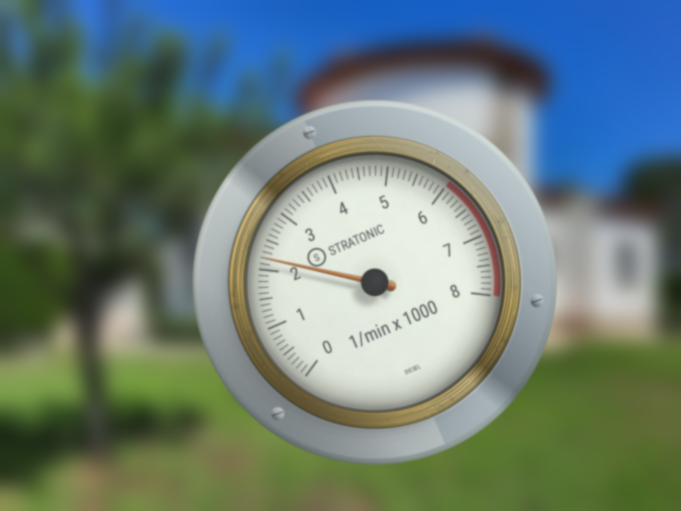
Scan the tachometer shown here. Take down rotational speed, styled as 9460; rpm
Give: 2200; rpm
